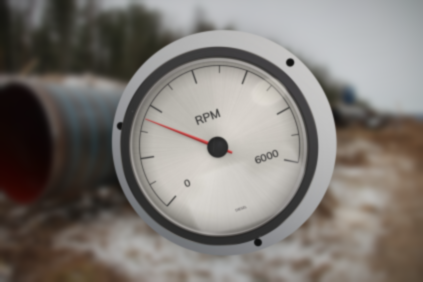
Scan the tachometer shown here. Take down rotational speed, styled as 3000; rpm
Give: 1750; rpm
